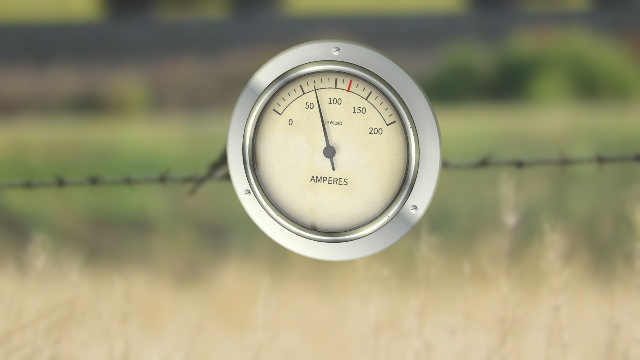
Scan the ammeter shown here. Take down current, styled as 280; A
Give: 70; A
